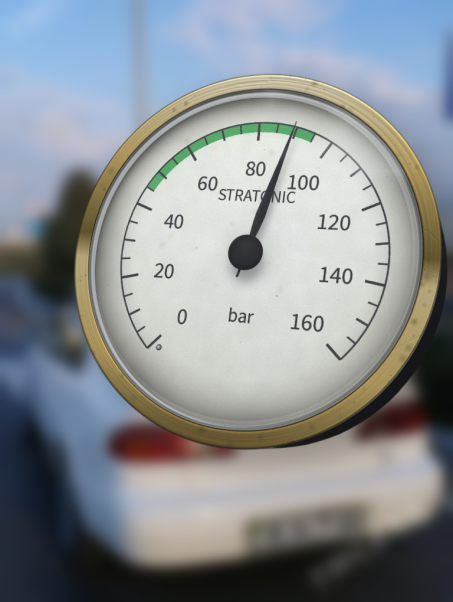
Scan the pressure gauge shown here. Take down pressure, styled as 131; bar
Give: 90; bar
